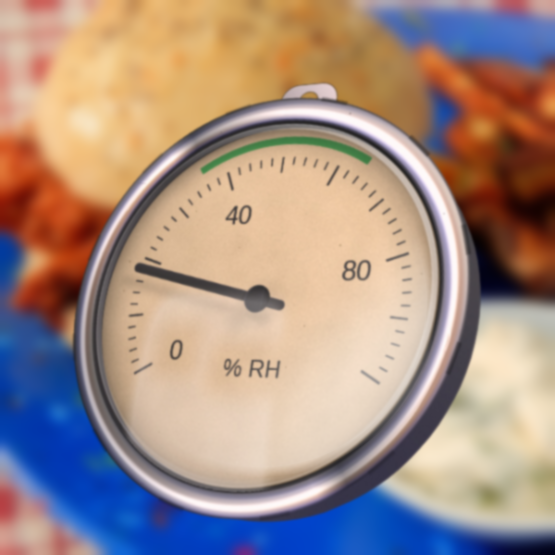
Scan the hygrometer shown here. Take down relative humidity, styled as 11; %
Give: 18; %
